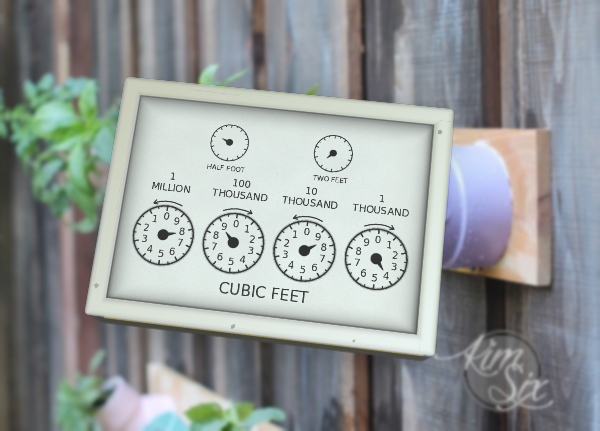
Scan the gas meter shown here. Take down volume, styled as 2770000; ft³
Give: 788400; ft³
